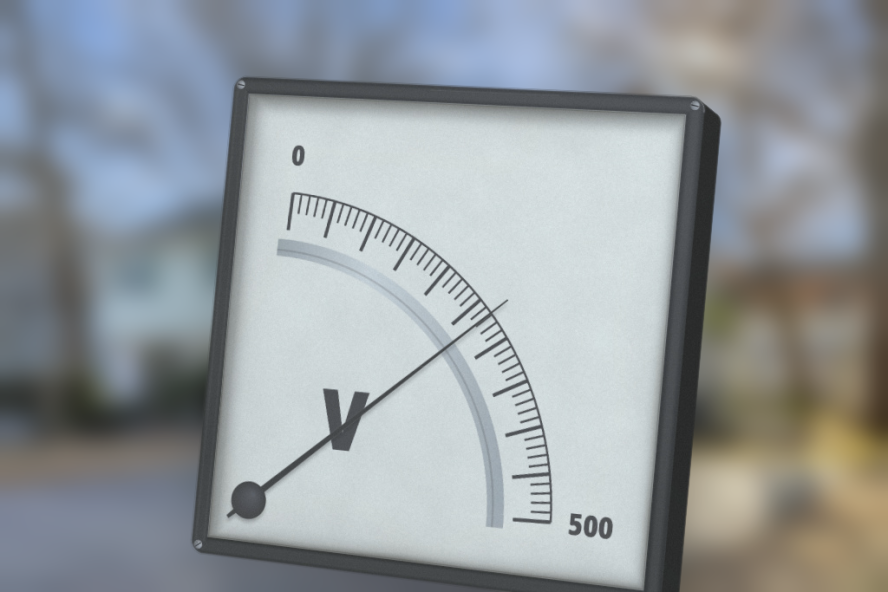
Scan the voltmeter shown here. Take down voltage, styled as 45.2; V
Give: 270; V
